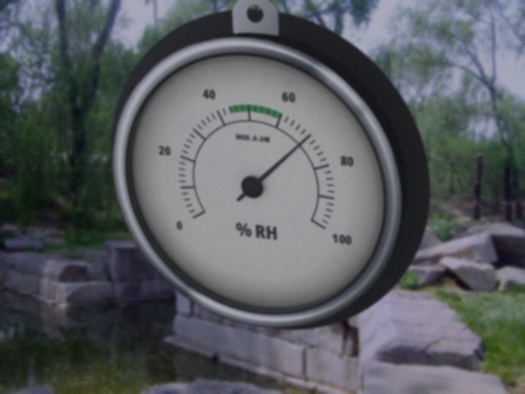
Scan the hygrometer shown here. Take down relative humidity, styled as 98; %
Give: 70; %
